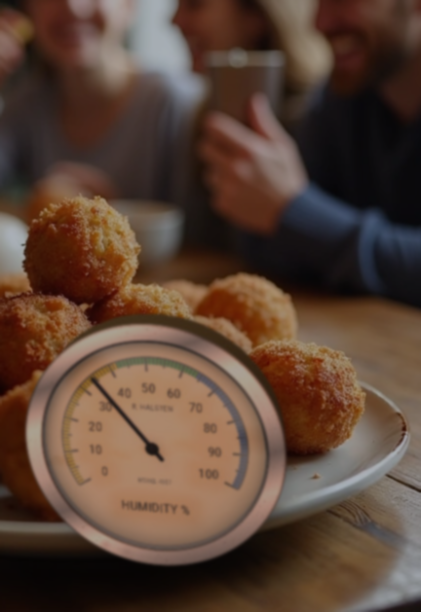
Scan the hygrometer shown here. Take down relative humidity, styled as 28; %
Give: 35; %
